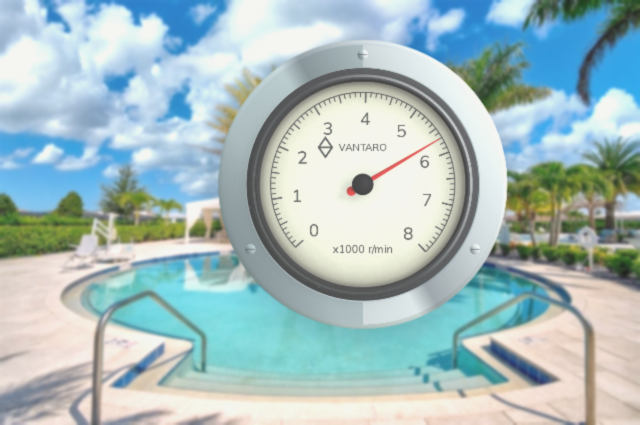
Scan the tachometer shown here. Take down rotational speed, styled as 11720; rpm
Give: 5700; rpm
